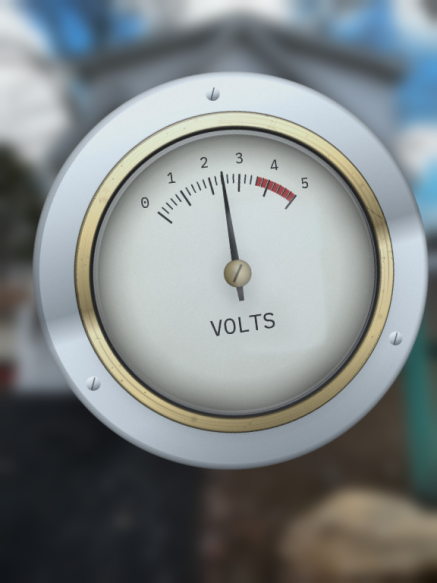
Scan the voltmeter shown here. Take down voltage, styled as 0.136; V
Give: 2.4; V
